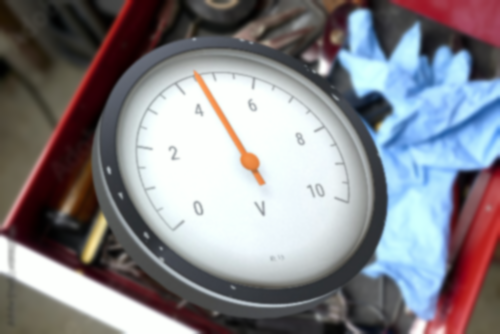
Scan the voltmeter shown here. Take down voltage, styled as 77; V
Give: 4.5; V
